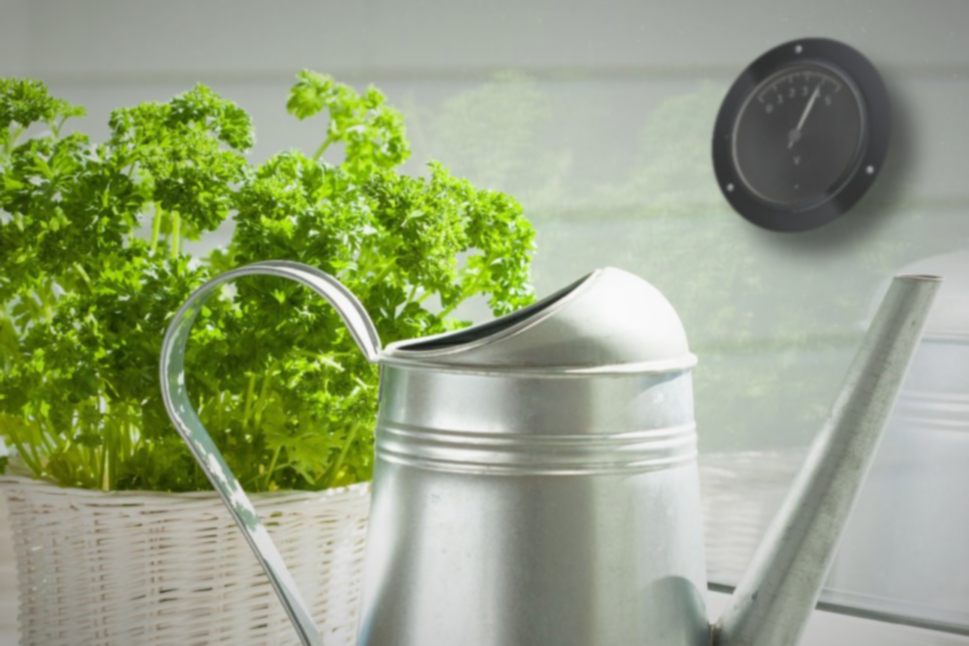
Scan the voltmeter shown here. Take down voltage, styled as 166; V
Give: 4; V
